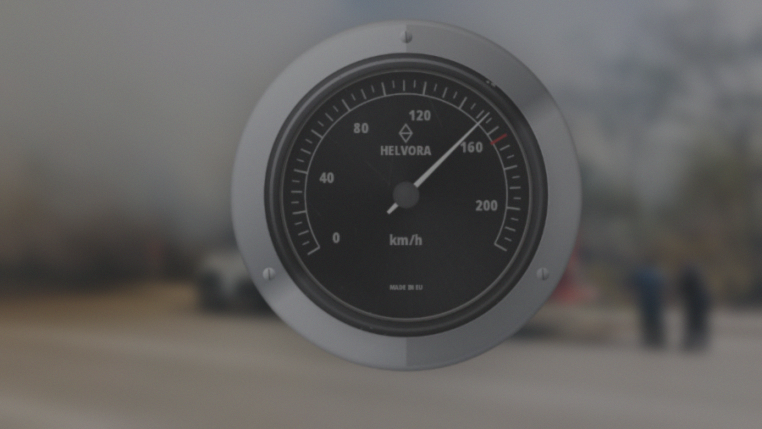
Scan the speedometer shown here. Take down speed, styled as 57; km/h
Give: 152.5; km/h
